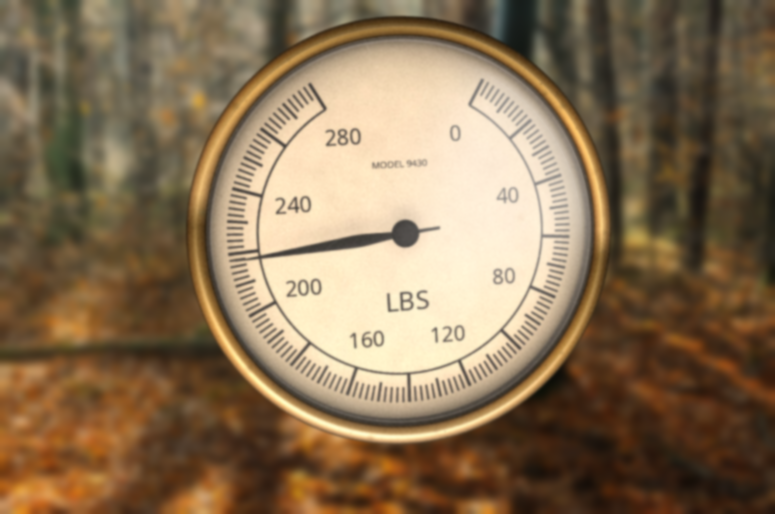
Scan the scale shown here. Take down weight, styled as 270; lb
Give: 218; lb
